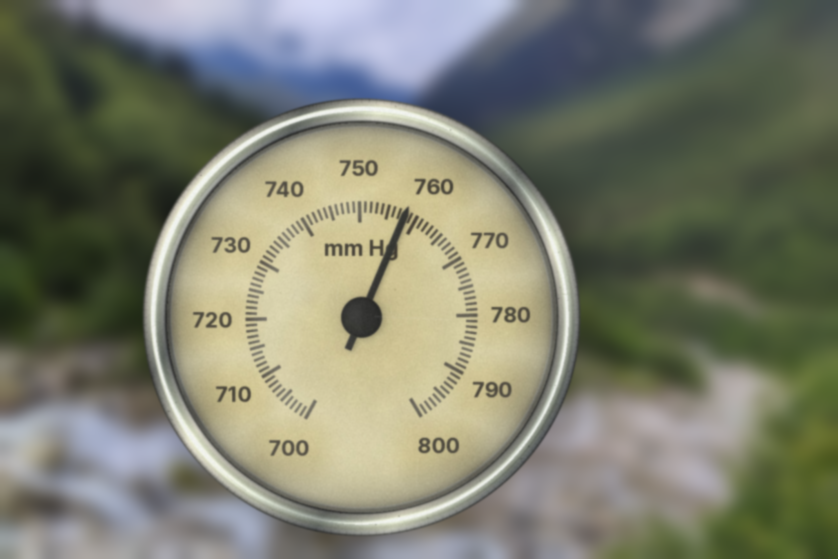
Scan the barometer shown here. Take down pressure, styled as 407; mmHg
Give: 758; mmHg
